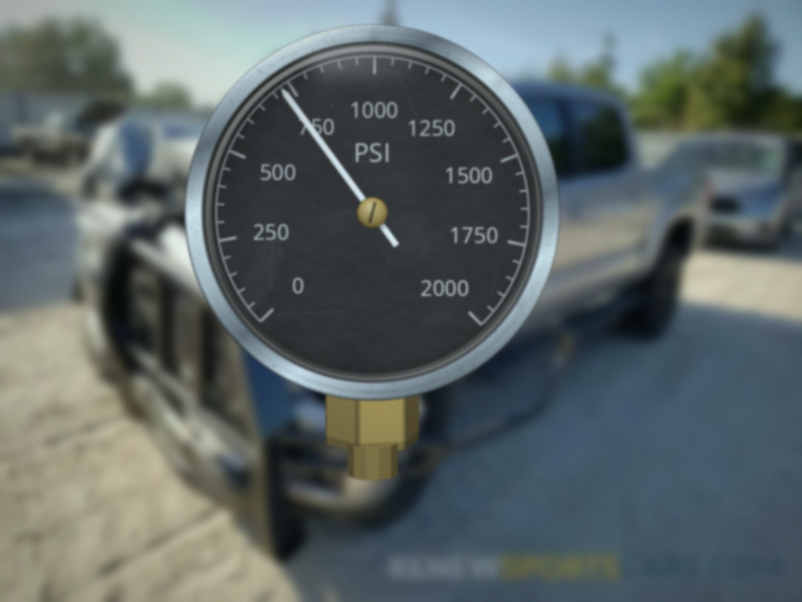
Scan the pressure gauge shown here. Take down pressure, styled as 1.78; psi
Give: 725; psi
